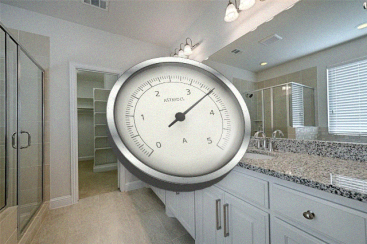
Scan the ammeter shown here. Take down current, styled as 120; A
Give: 3.5; A
